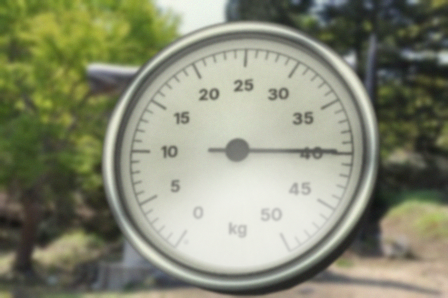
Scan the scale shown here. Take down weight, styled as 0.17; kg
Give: 40; kg
